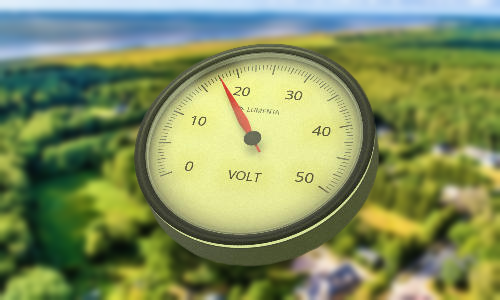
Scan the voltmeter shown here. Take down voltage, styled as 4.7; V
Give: 17.5; V
